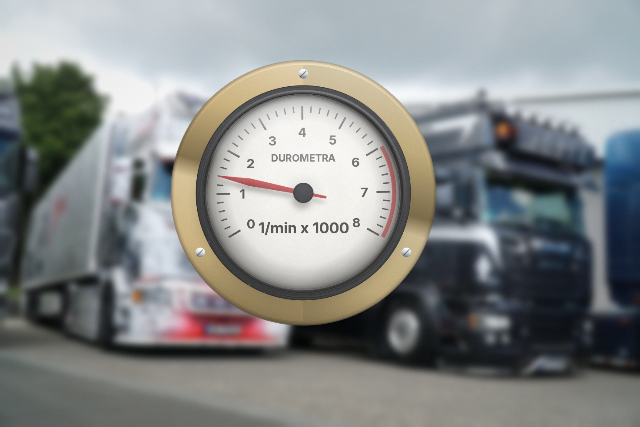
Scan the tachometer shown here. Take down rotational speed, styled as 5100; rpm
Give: 1400; rpm
